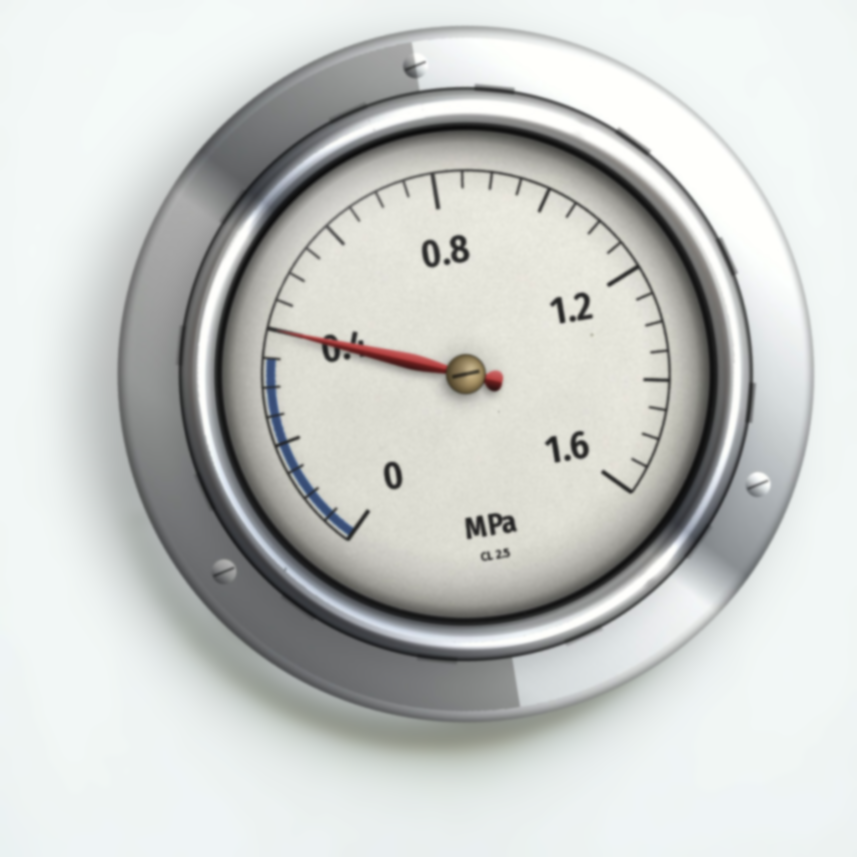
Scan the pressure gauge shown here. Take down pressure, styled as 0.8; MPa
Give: 0.4; MPa
